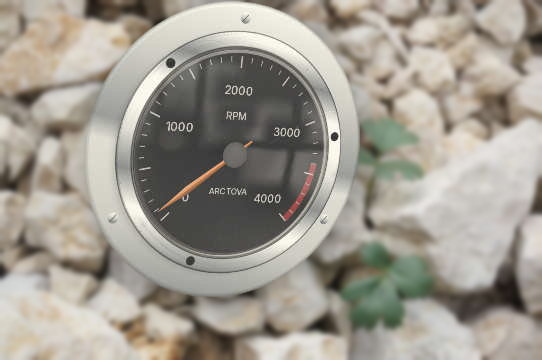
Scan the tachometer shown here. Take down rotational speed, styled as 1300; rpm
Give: 100; rpm
